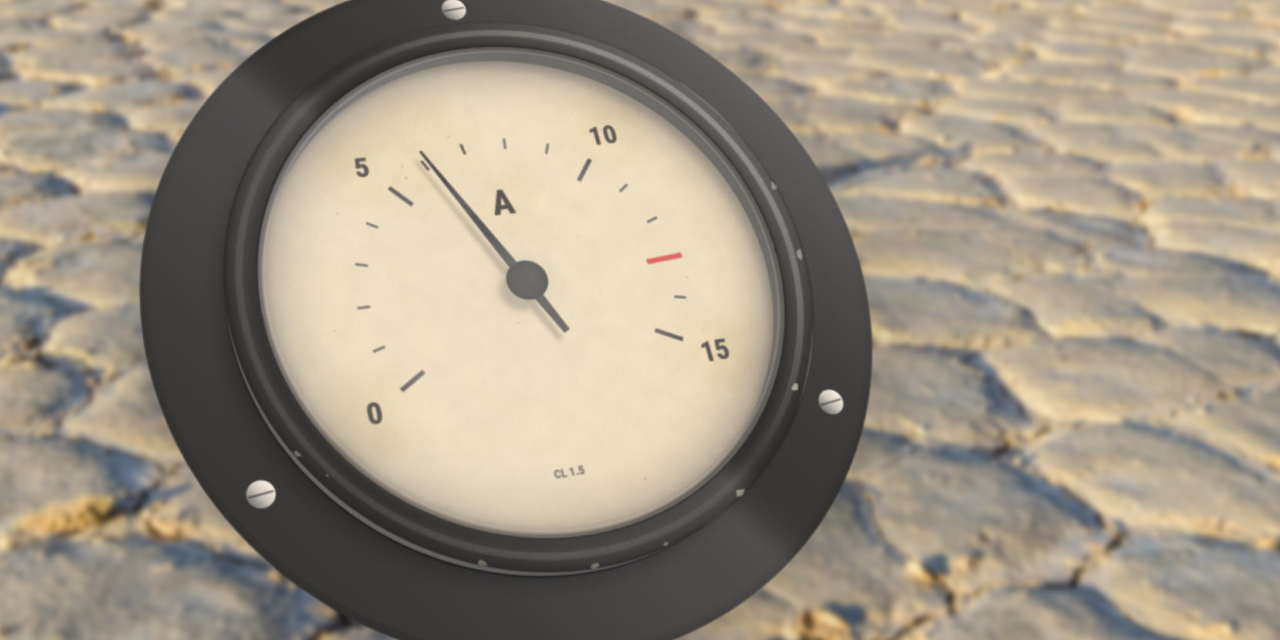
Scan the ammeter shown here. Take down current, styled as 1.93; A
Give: 6; A
